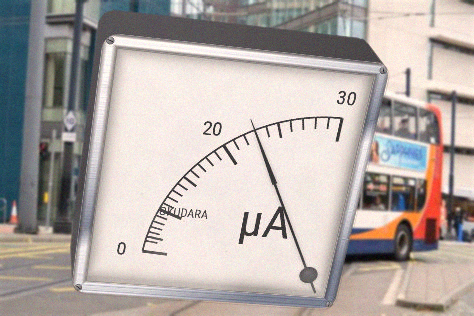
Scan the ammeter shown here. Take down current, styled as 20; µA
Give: 23; µA
